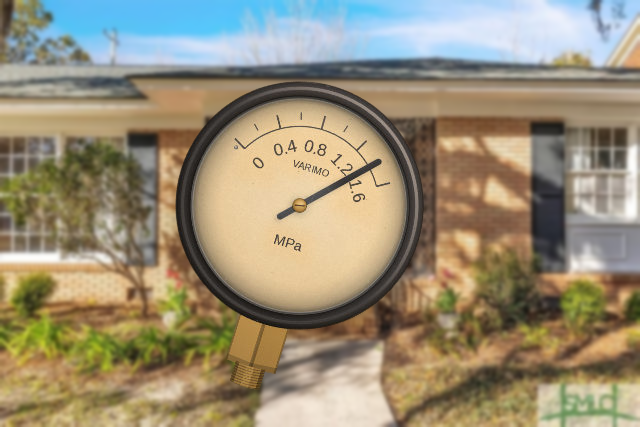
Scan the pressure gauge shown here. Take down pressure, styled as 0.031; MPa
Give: 1.4; MPa
